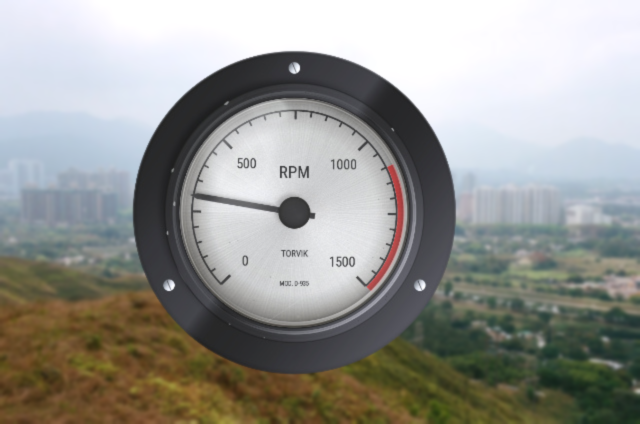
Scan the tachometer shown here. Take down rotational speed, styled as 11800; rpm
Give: 300; rpm
